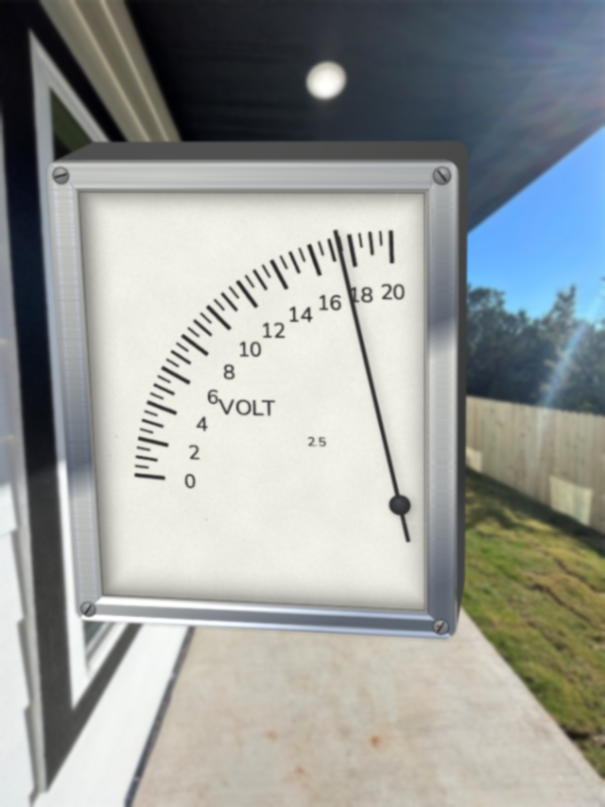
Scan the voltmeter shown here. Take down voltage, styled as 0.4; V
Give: 17.5; V
